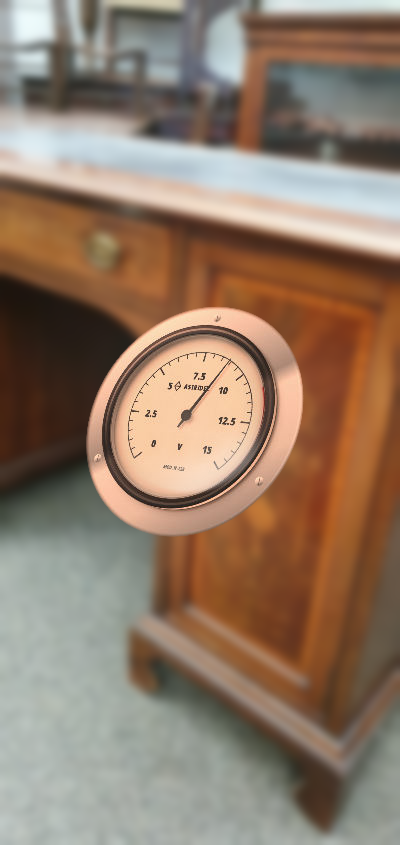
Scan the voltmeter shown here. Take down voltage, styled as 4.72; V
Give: 9; V
